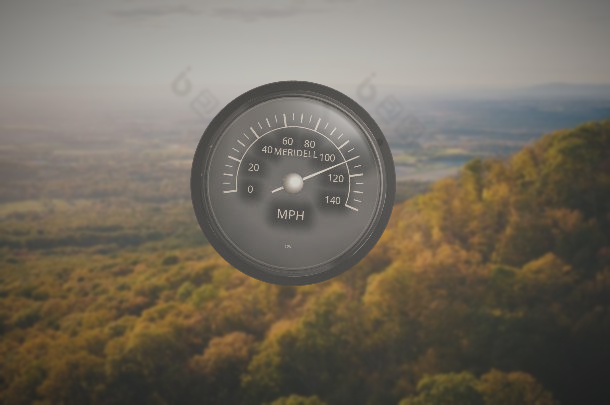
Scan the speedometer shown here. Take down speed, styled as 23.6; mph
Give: 110; mph
